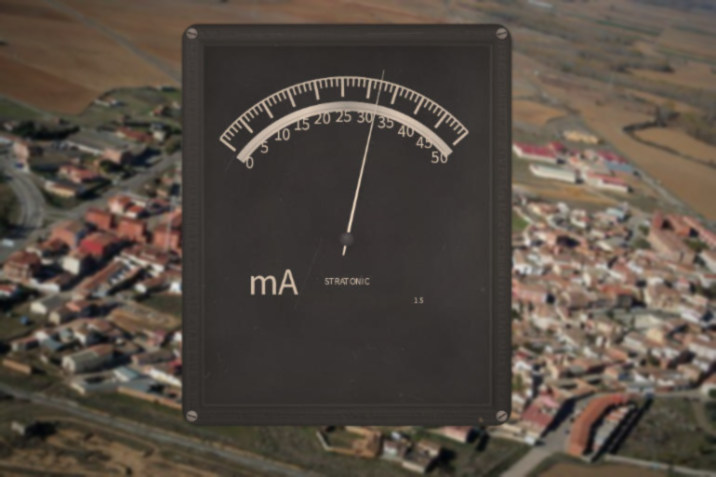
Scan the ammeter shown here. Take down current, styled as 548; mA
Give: 32; mA
